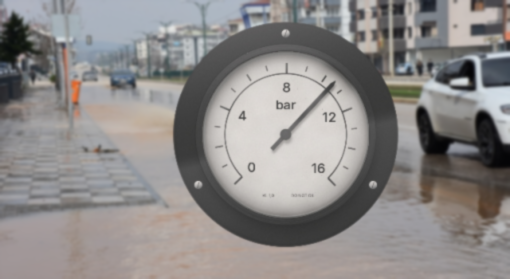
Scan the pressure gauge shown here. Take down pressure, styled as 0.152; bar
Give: 10.5; bar
